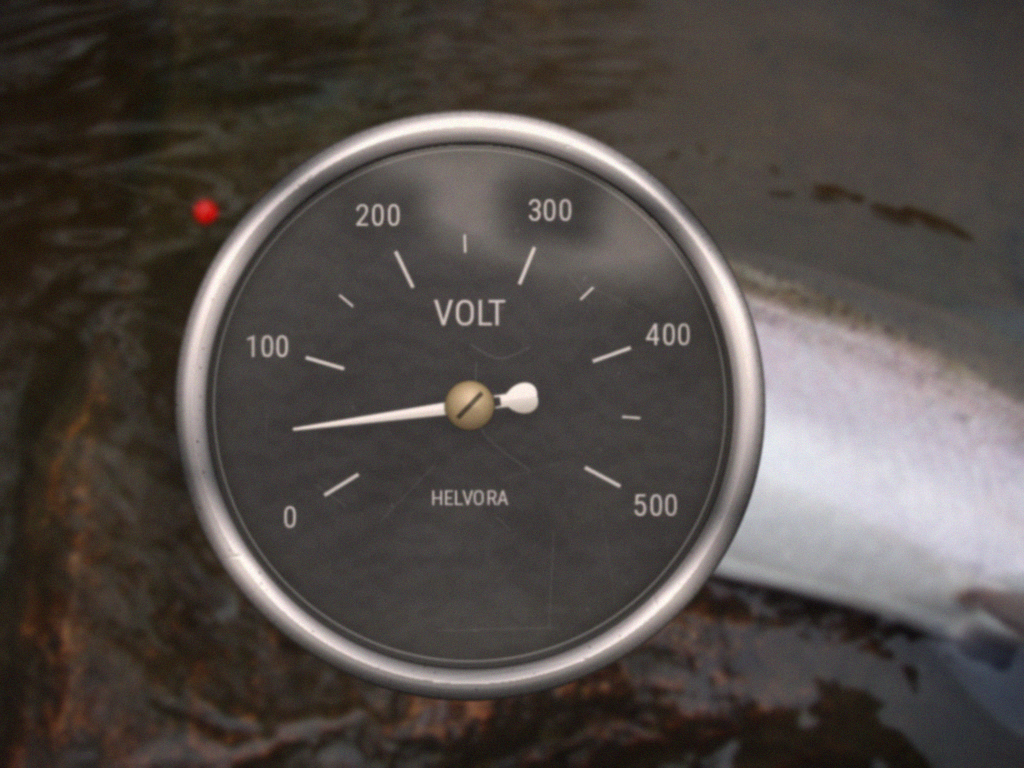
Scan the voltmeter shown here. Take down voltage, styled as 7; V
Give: 50; V
